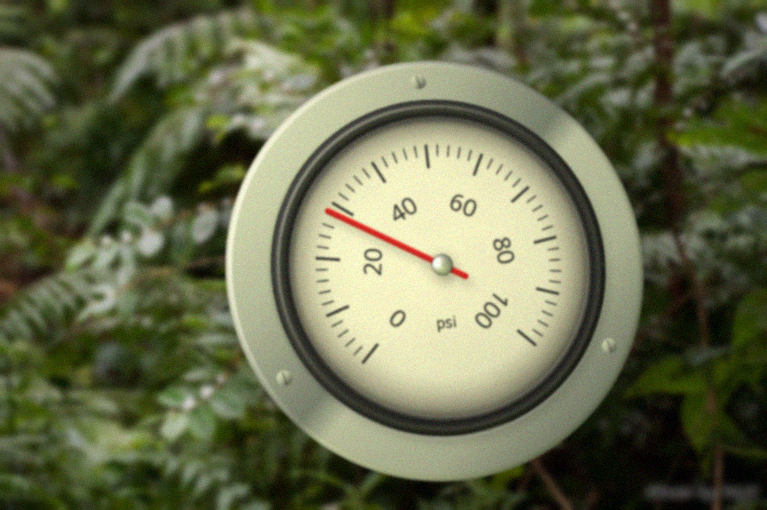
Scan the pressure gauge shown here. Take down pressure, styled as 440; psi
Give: 28; psi
